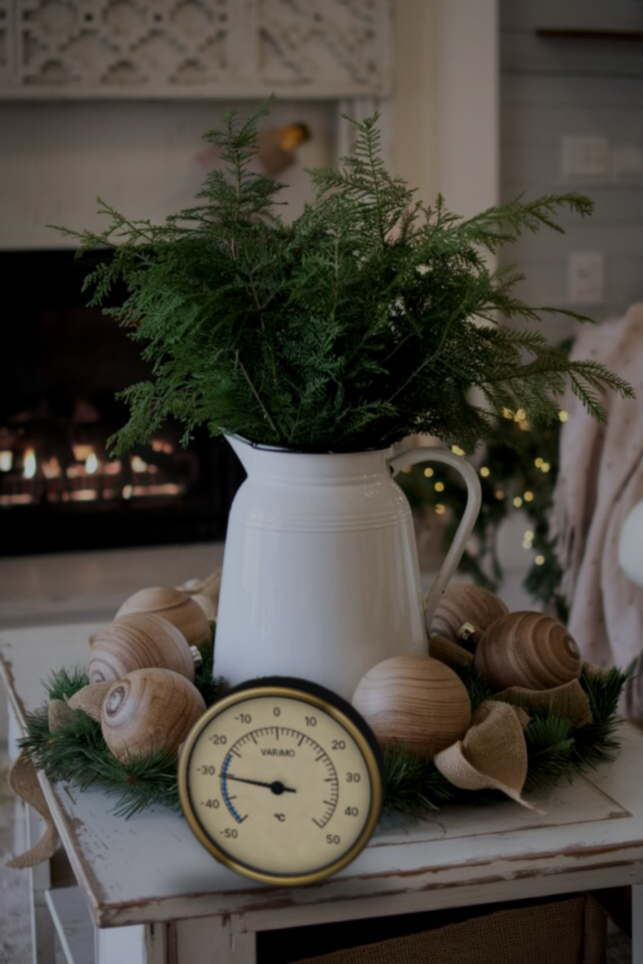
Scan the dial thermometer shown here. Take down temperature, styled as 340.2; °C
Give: -30; °C
